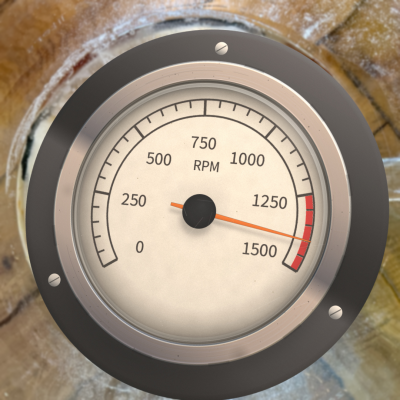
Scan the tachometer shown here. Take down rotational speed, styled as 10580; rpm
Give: 1400; rpm
